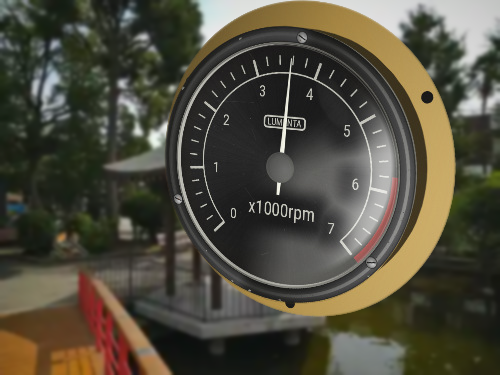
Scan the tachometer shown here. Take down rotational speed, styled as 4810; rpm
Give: 3600; rpm
